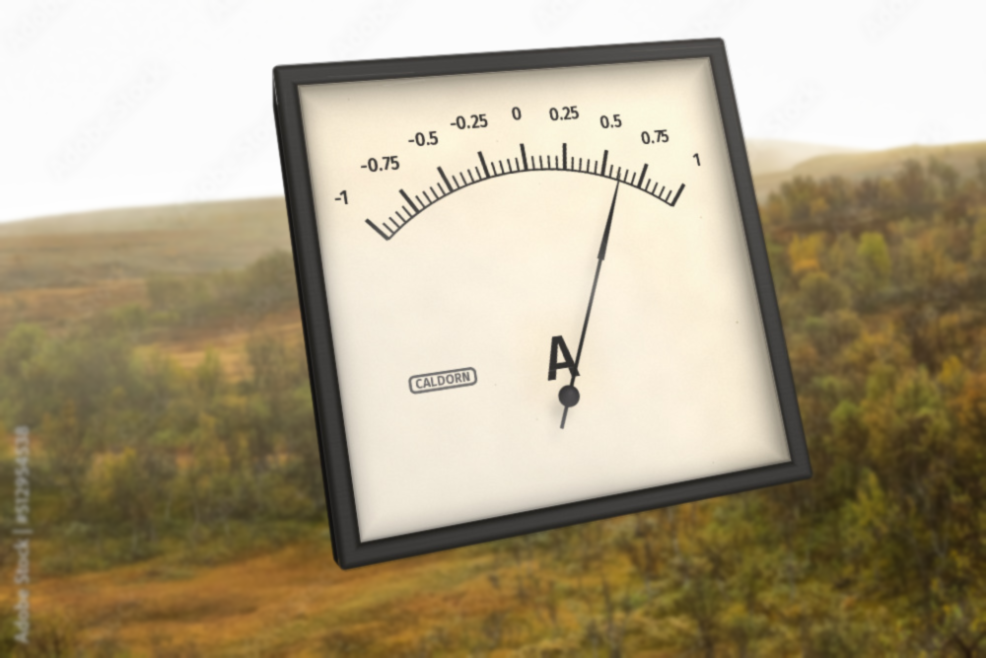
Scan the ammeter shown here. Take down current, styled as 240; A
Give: 0.6; A
